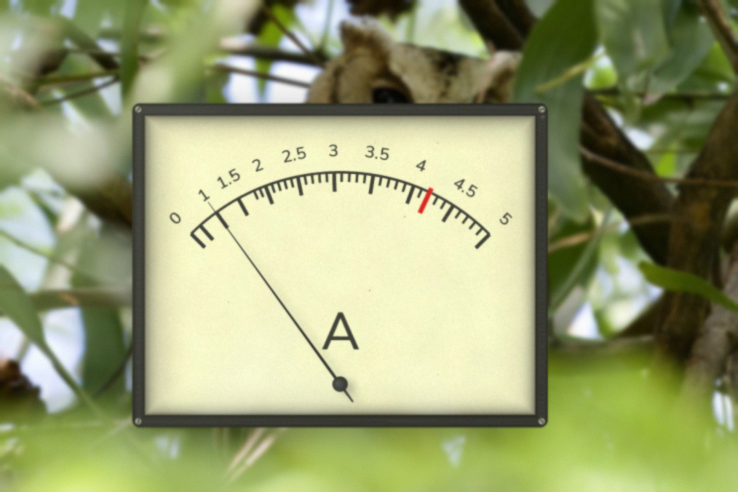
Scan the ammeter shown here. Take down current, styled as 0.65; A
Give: 1; A
